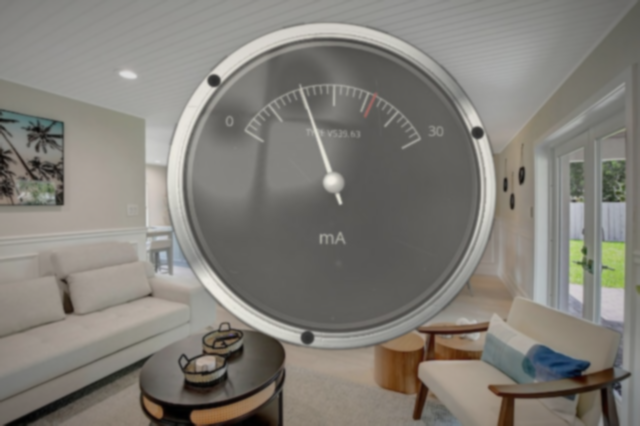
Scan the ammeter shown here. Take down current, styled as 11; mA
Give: 10; mA
